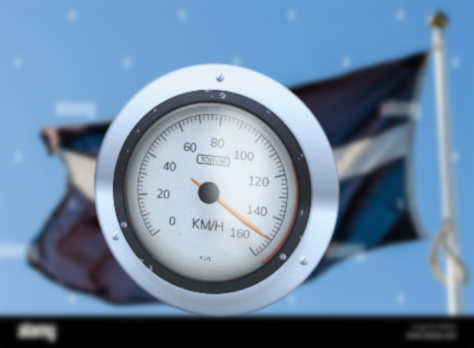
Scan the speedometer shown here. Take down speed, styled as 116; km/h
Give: 150; km/h
